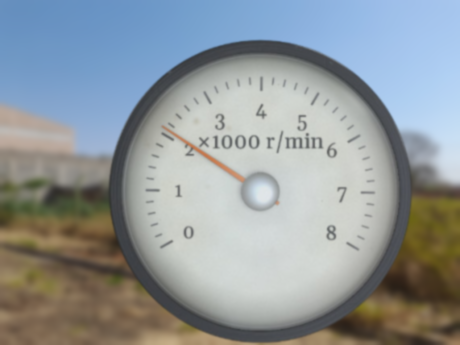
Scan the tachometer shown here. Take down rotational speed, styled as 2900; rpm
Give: 2100; rpm
